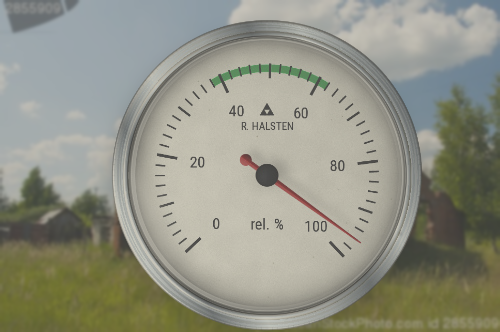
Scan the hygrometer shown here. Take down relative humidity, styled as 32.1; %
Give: 96; %
